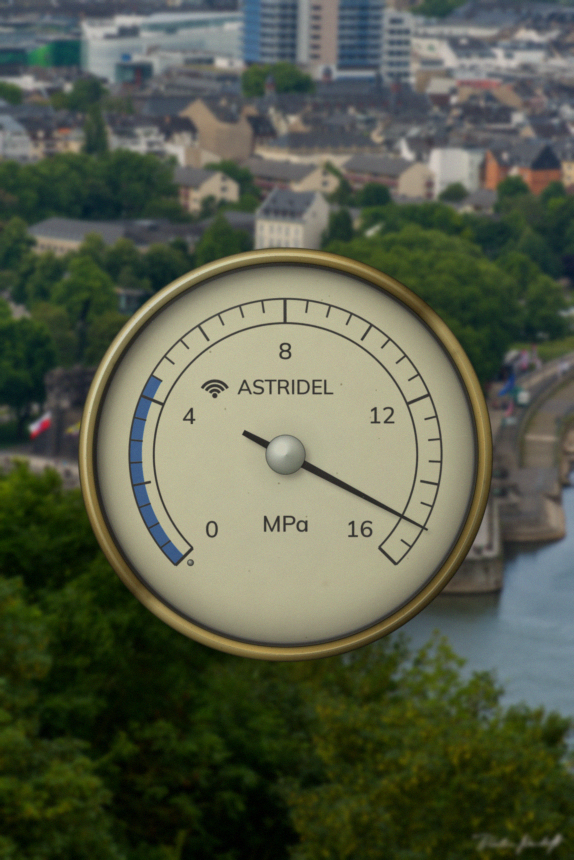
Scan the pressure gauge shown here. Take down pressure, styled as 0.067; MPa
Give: 15; MPa
